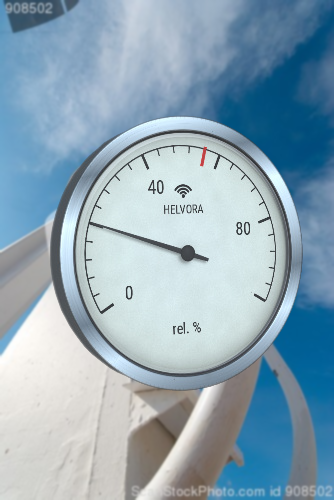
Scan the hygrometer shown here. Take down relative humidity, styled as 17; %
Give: 20; %
